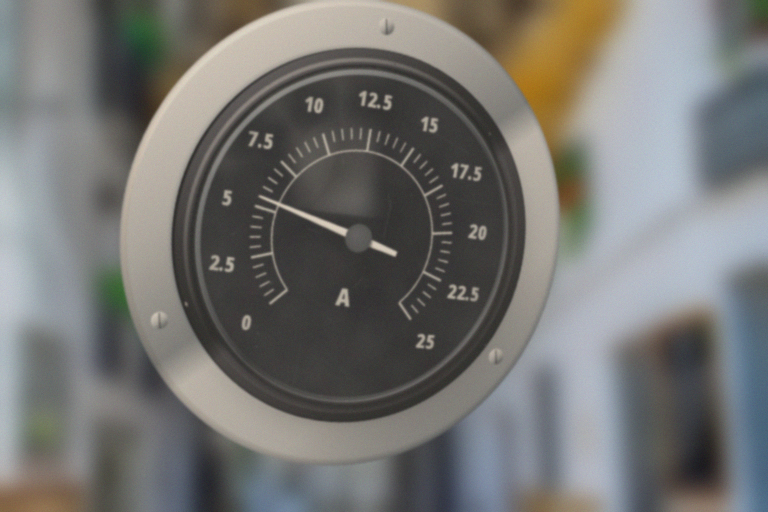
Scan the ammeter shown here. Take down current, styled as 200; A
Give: 5.5; A
